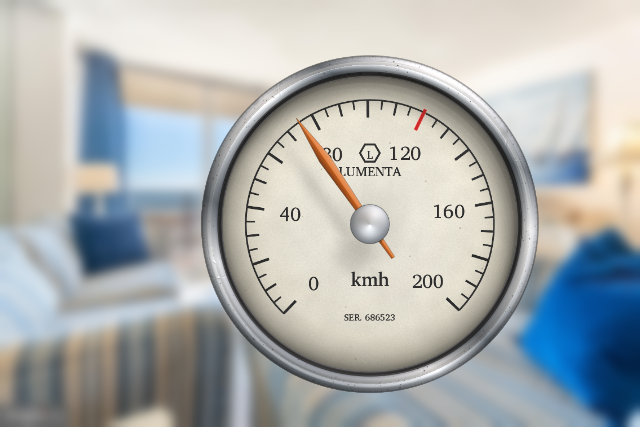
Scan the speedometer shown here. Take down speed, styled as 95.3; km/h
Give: 75; km/h
